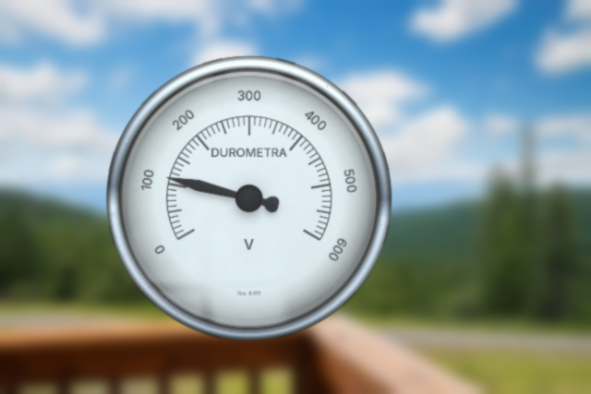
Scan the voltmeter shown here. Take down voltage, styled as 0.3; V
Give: 110; V
